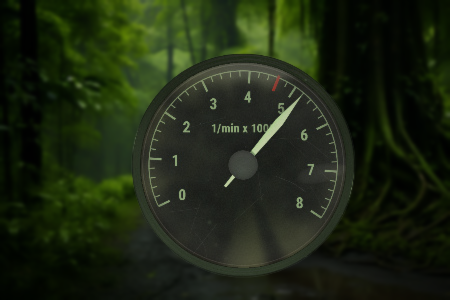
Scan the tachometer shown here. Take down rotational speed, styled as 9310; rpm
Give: 5200; rpm
